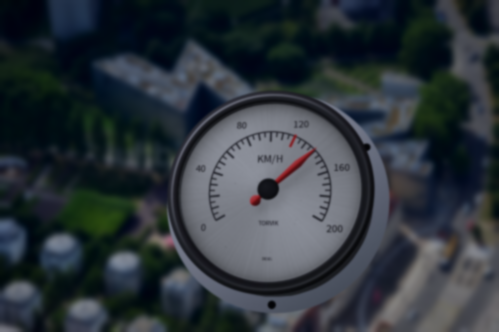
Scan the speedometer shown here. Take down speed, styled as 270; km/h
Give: 140; km/h
